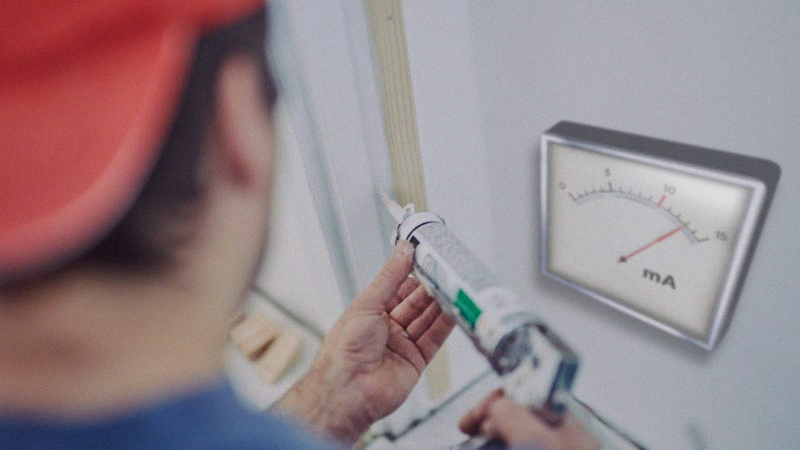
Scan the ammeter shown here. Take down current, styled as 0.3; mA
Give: 13; mA
